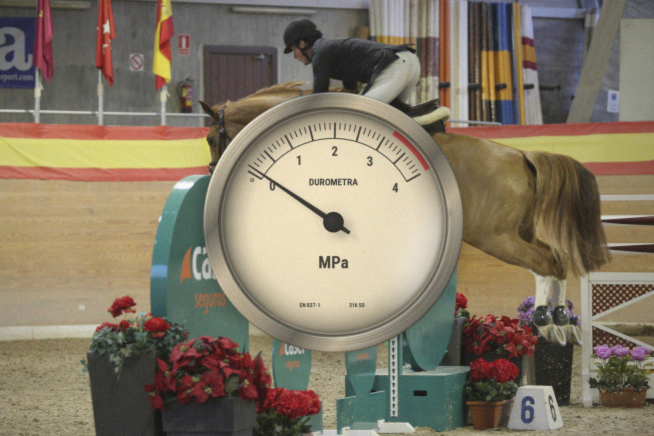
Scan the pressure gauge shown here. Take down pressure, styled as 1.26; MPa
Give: 0.1; MPa
